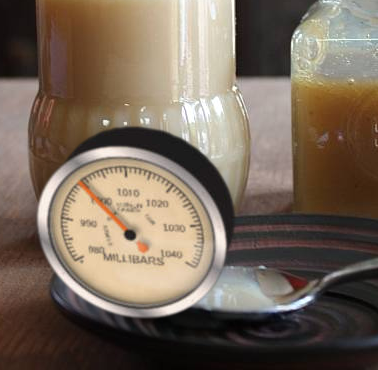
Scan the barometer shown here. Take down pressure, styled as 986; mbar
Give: 1000; mbar
